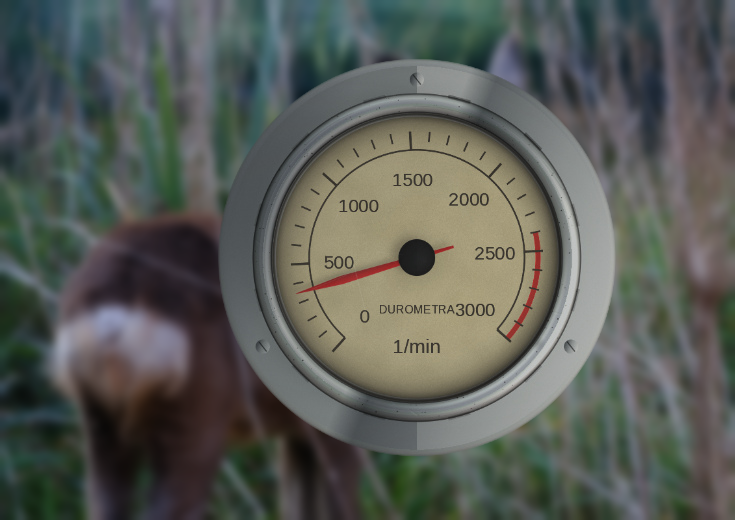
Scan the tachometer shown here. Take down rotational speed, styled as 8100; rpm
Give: 350; rpm
